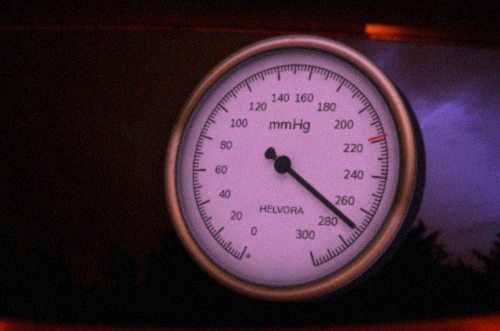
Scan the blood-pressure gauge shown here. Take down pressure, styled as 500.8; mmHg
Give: 270; mmHg
